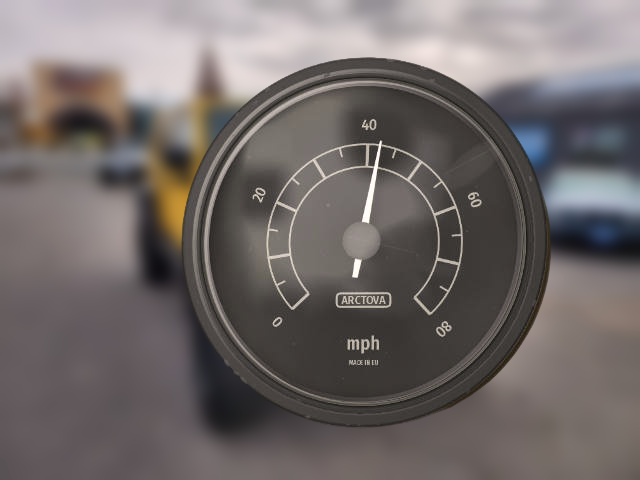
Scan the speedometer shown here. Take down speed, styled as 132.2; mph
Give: 42.5; mph
